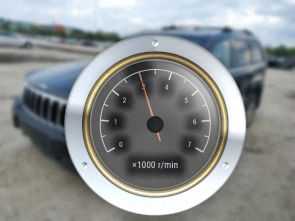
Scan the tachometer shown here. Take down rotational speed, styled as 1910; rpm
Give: 3000; rpm
